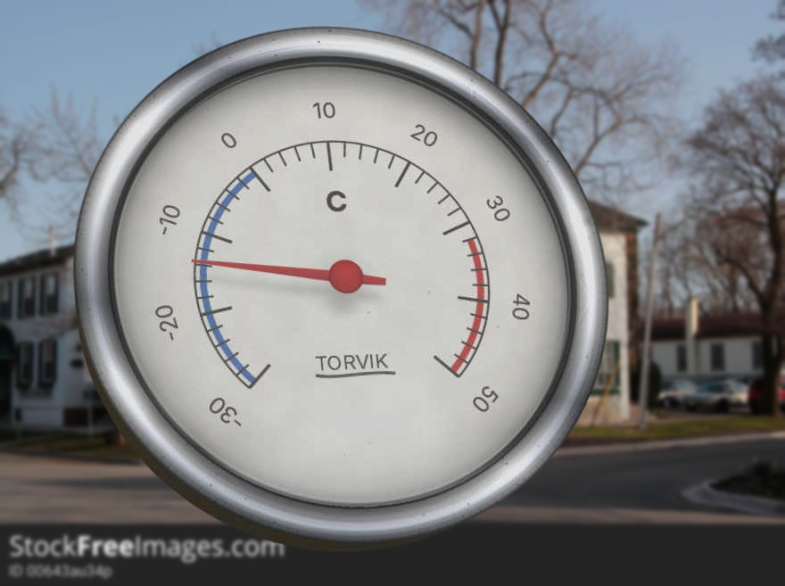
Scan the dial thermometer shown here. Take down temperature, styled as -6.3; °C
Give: -14; °C
